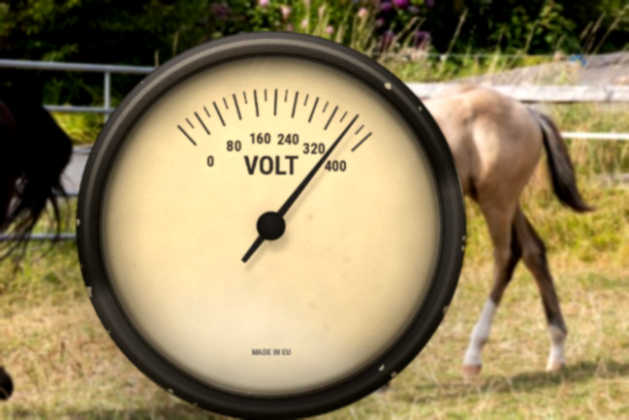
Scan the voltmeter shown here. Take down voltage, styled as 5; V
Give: 360; V
